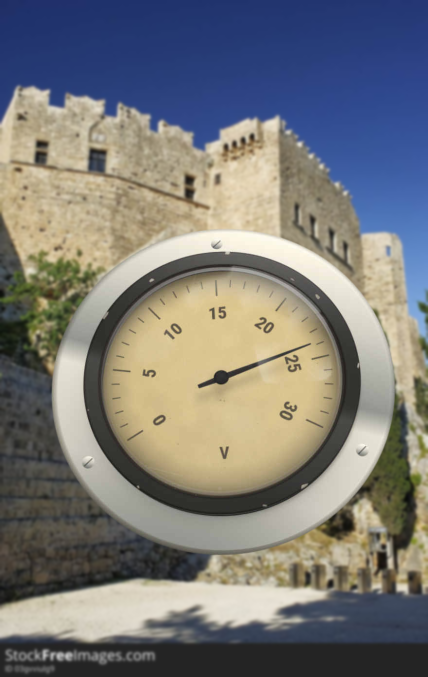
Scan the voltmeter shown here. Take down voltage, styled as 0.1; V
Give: 24; V
